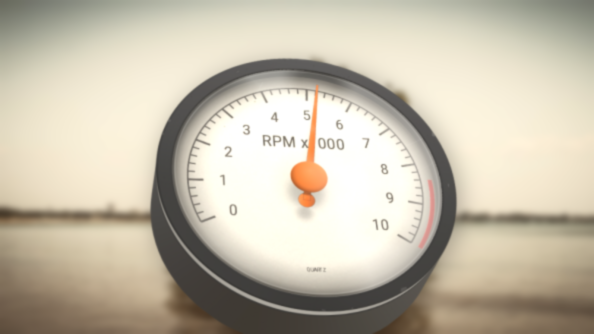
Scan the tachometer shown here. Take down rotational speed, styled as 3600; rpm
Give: 5200; rpm
